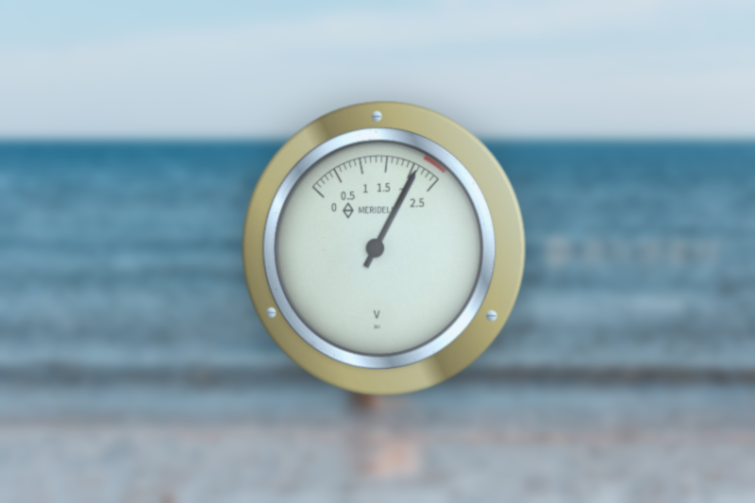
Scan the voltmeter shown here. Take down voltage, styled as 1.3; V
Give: 2.1; V
